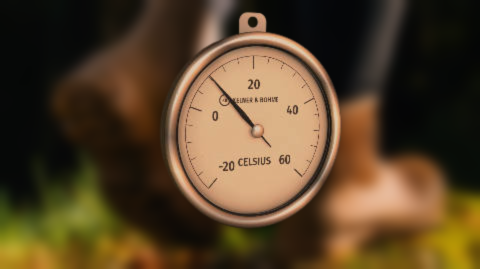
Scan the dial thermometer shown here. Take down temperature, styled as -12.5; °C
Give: 8; °C
